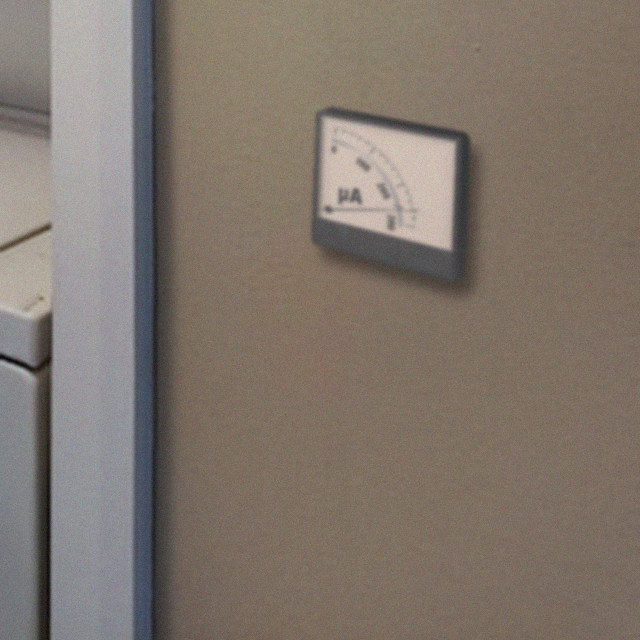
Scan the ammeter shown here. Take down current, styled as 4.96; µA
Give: 260; µA
